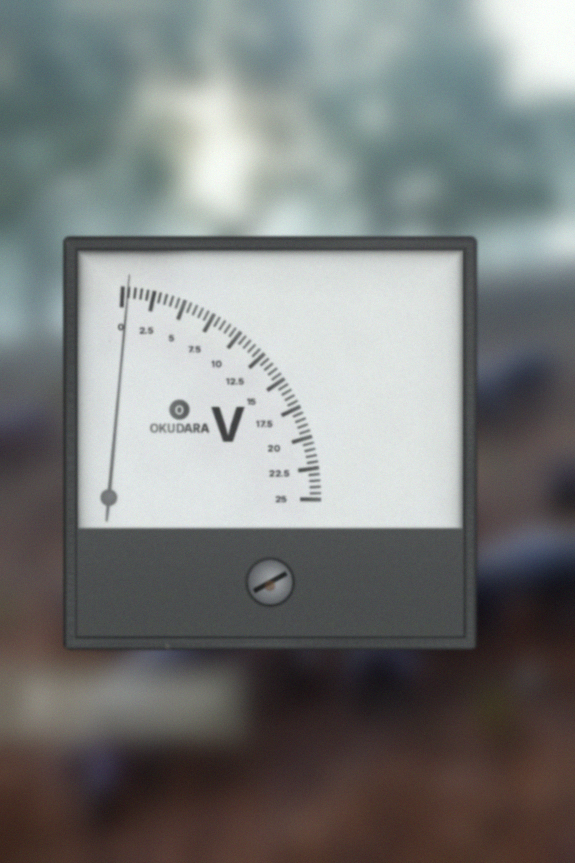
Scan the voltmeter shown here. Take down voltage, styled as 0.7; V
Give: 0.5; V
